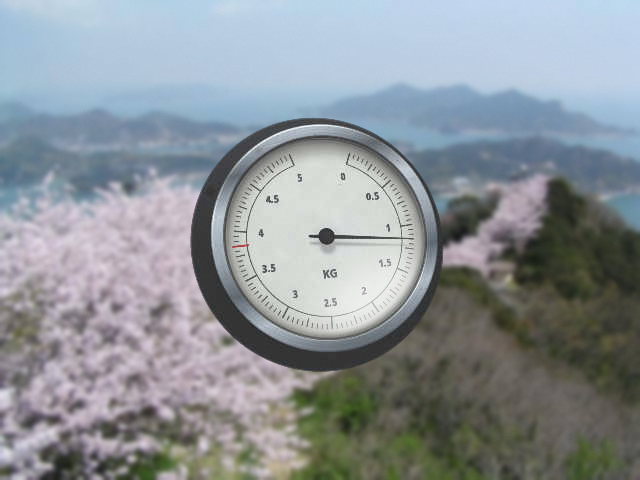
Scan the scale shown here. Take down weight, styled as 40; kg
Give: 1.15; kg
